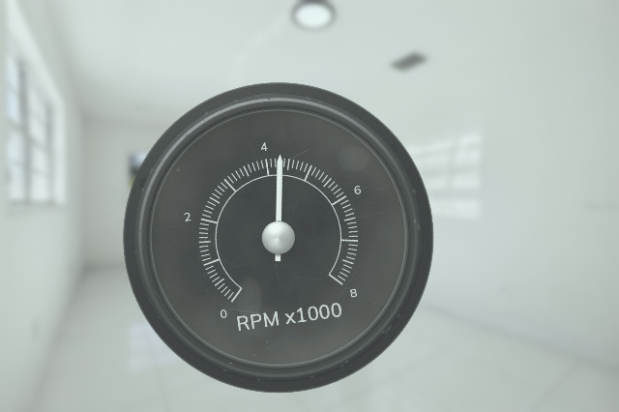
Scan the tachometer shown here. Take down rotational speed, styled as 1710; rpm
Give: 4300; rpm
